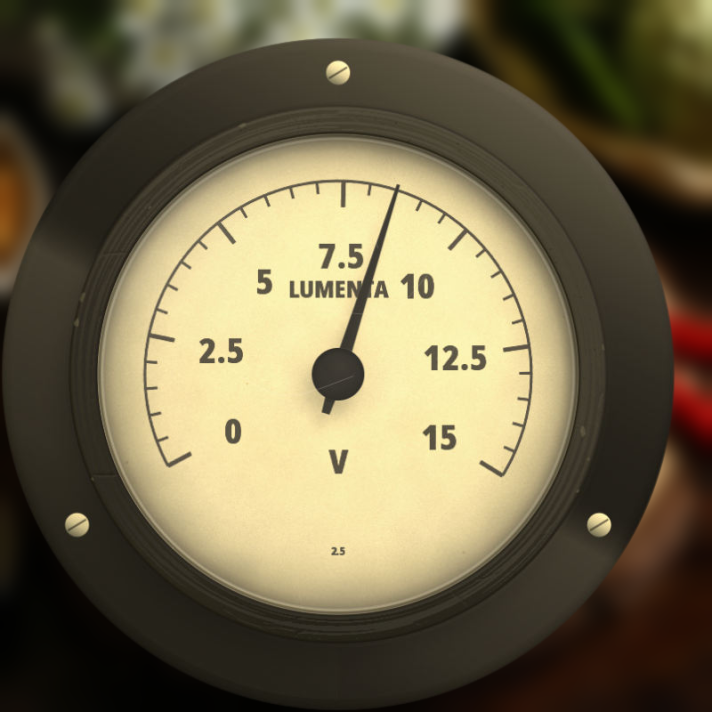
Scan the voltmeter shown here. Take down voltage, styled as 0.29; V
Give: 8.5; V
